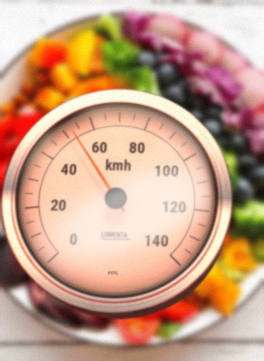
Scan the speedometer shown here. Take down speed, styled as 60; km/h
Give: 52.5; km/h
